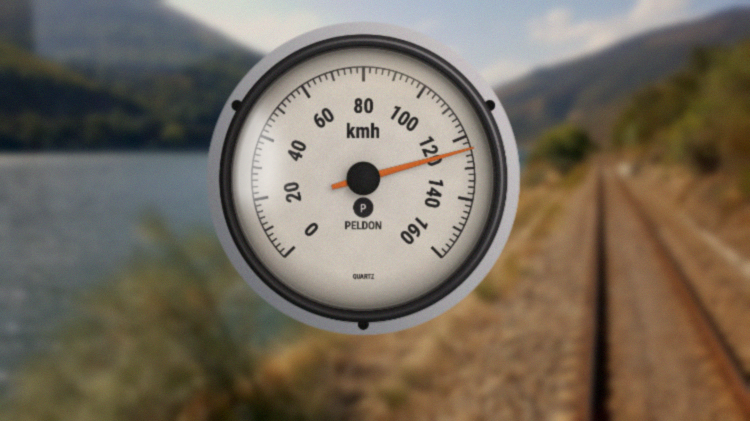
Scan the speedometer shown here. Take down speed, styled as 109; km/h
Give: 124; km/h
